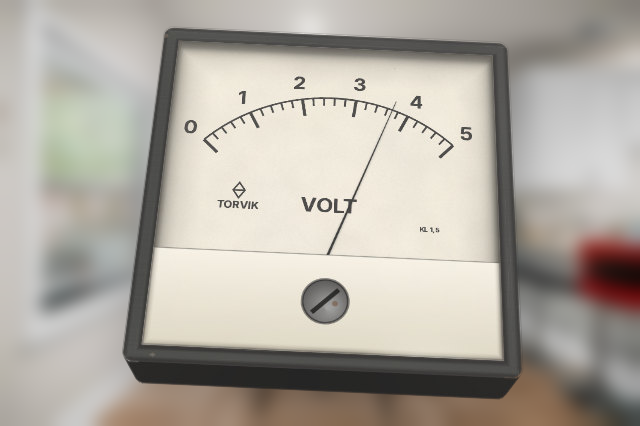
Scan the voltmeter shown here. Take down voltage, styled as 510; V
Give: 3.7; V
